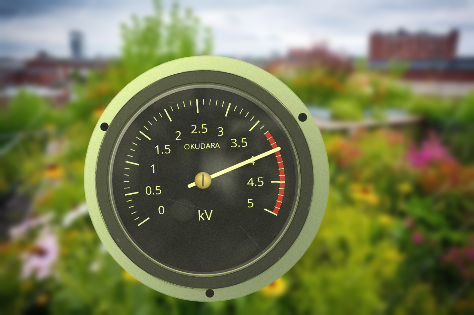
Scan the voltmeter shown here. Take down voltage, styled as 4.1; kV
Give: 4; kV
